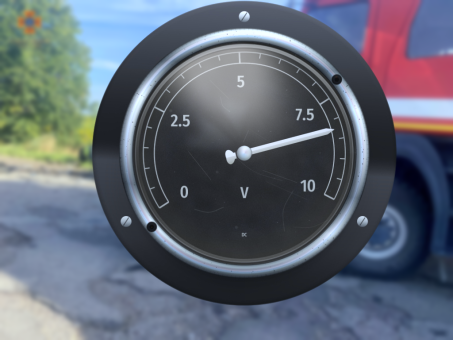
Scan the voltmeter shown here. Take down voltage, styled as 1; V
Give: 8.25; V
